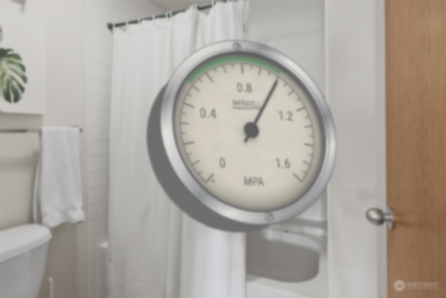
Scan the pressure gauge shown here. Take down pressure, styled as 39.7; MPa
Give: 1; MPa
